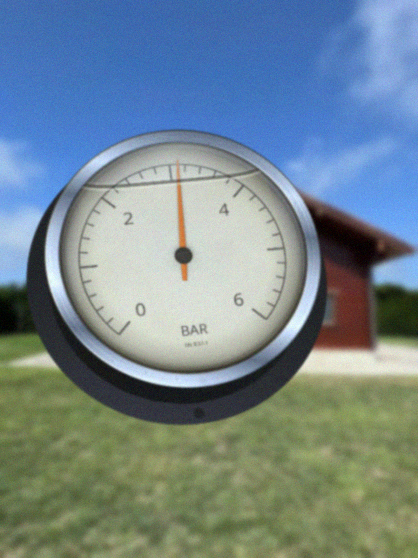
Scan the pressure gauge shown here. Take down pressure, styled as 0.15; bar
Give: 3.1; bar
